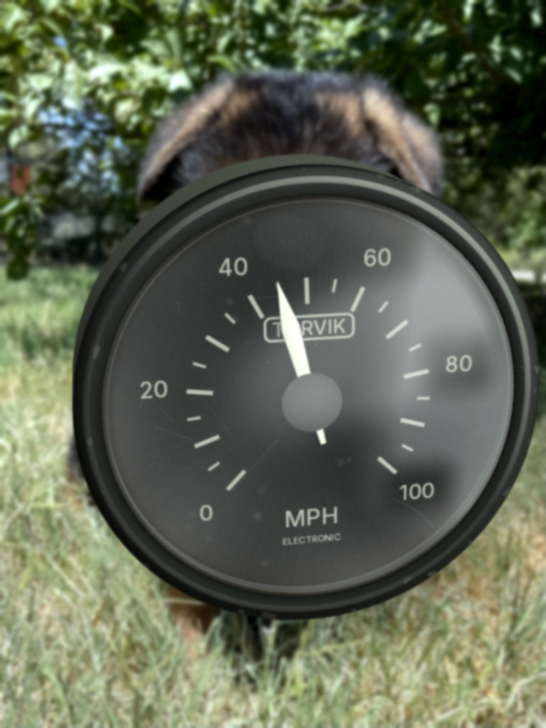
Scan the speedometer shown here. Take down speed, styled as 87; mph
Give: 45; mph
